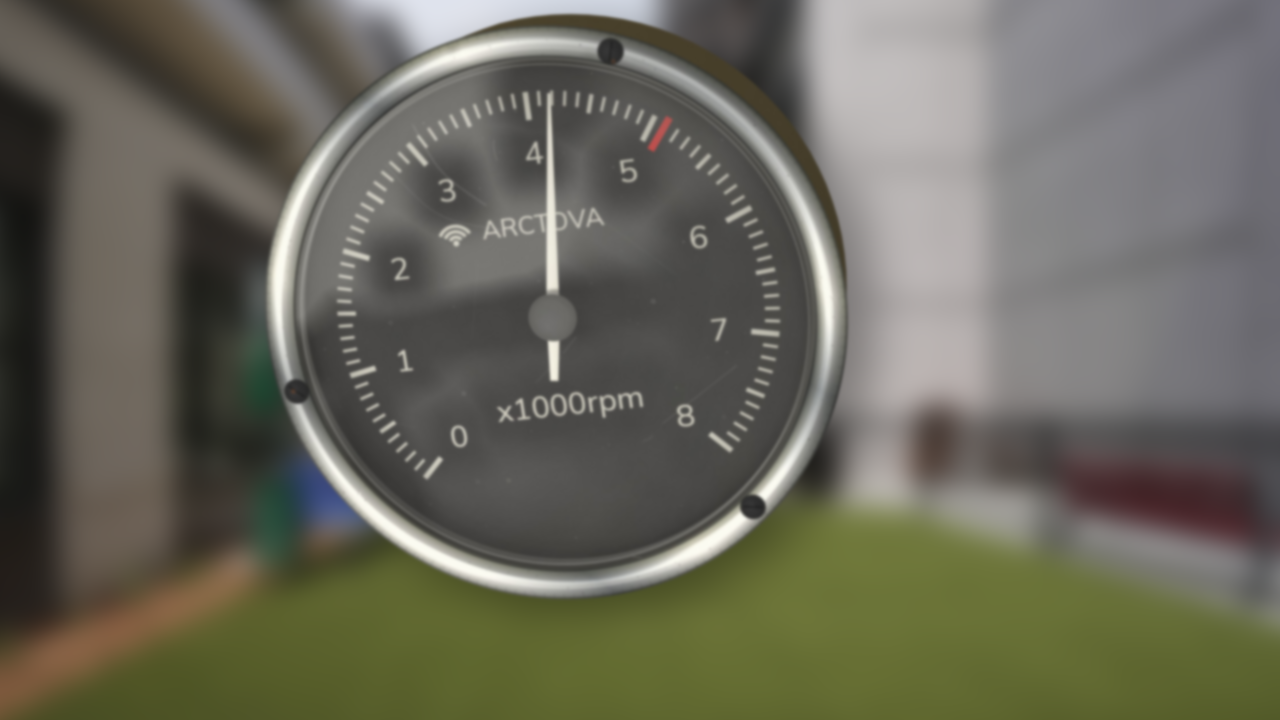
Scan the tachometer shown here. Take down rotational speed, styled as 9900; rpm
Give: 4200; rpm
